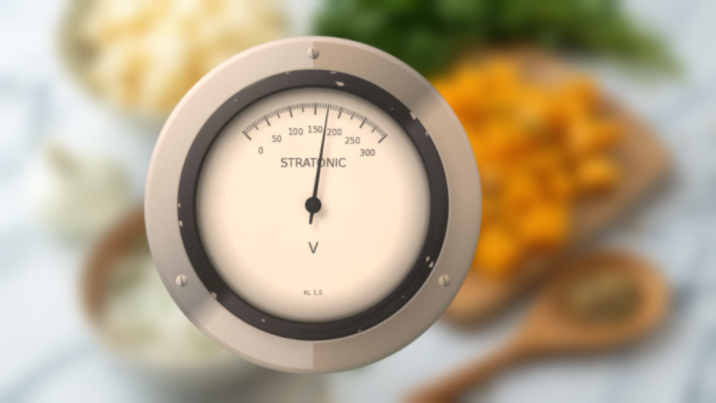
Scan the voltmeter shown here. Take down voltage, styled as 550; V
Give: 175; V
